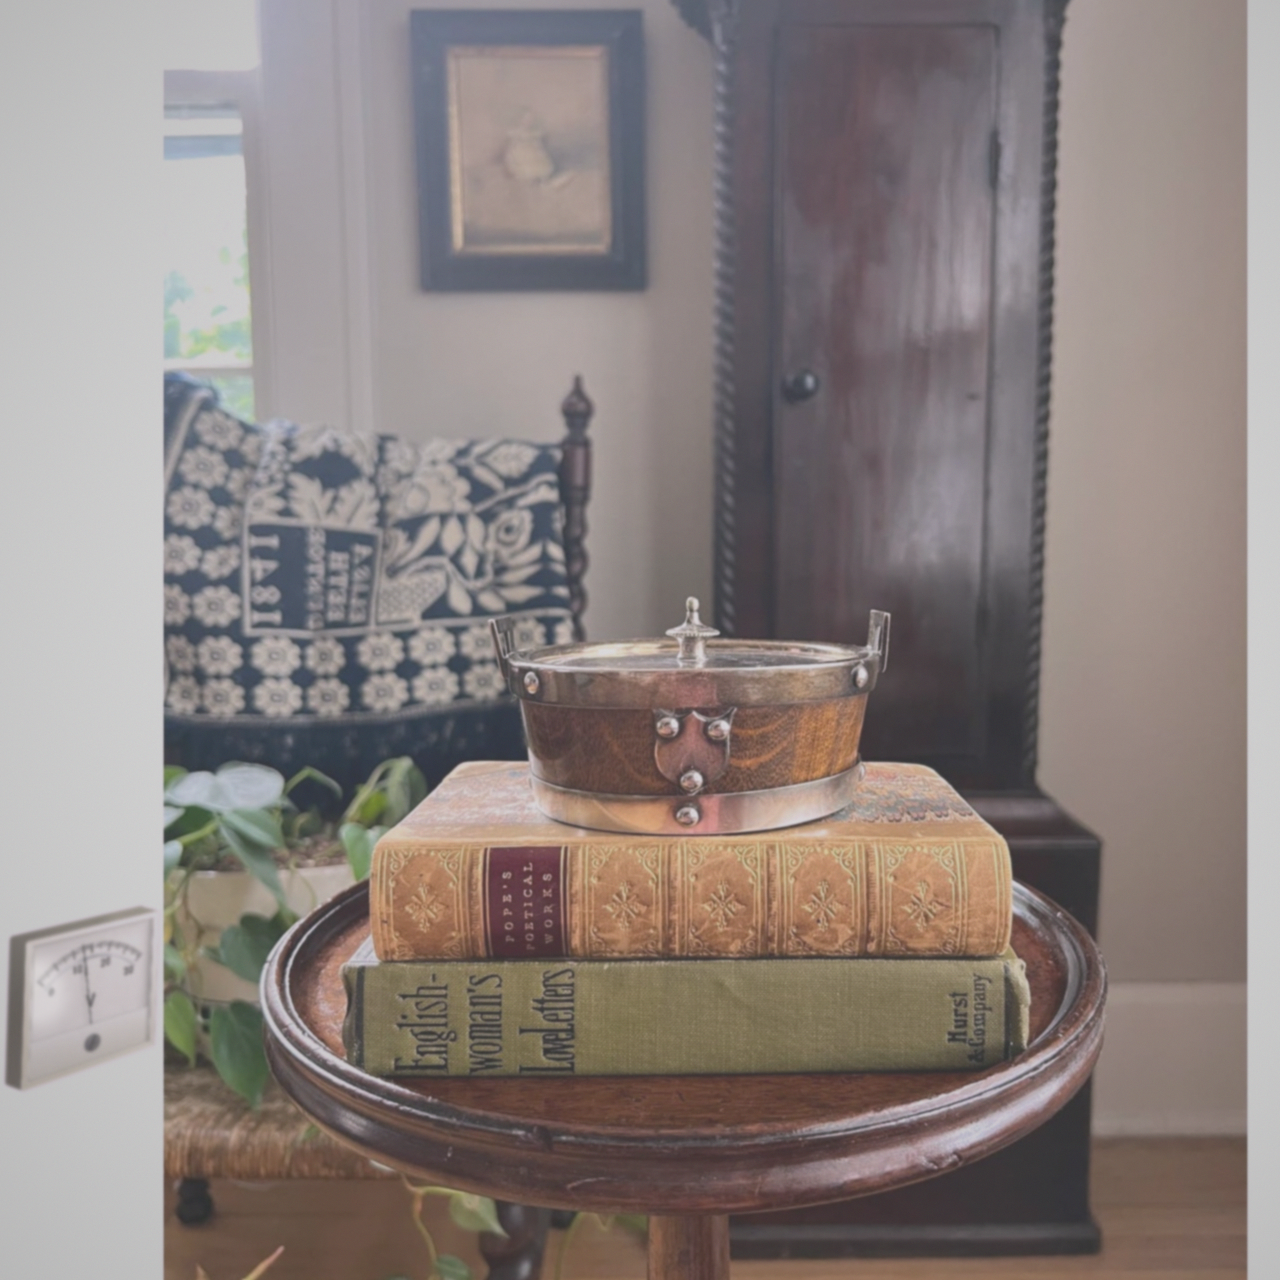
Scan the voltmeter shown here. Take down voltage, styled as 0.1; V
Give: 12.5; V
